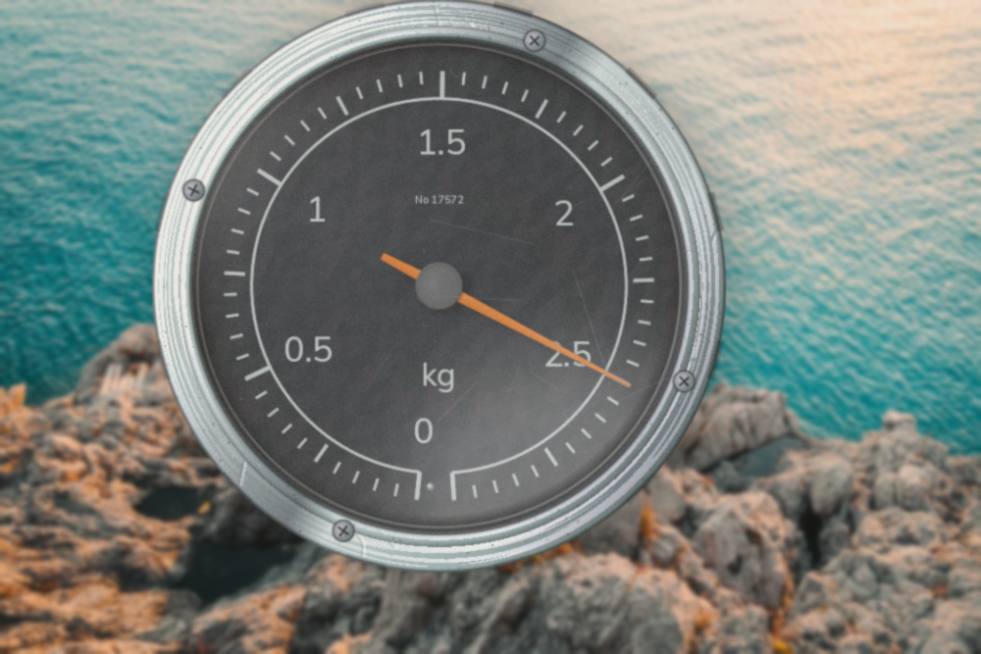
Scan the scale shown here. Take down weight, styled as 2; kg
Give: 2.5; kg
